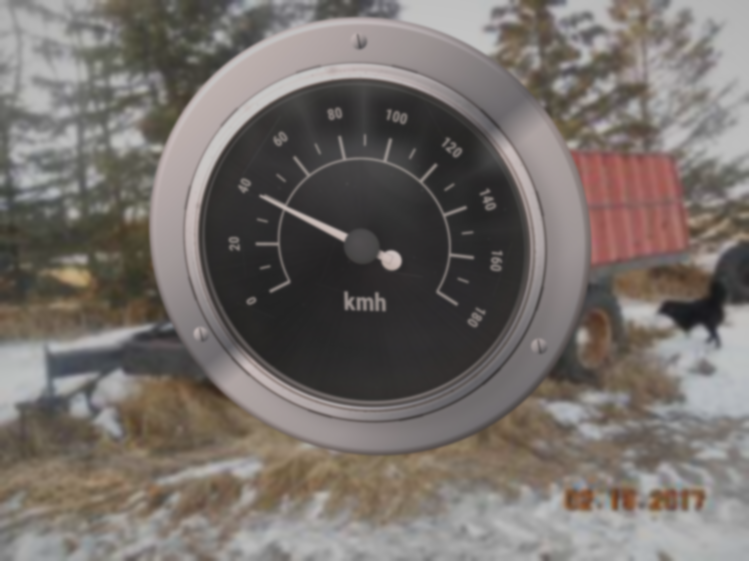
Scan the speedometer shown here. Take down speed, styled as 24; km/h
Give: 40; km/h
